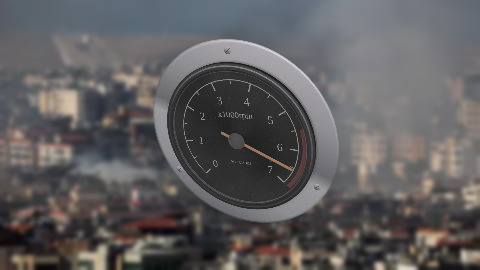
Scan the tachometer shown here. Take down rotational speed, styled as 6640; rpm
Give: 6500; rpm
